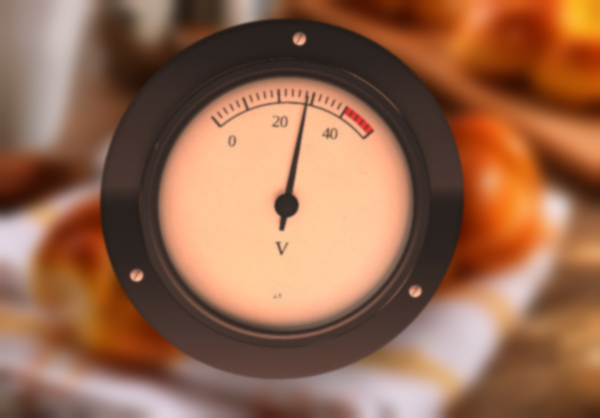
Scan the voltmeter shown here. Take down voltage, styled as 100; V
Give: 28; V
